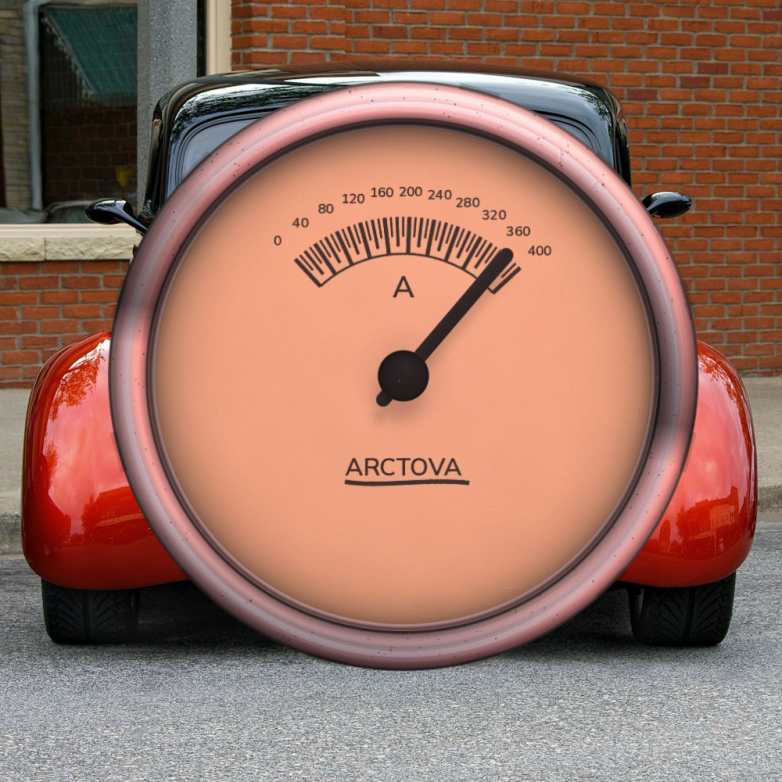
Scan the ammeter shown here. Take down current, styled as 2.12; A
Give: 370; A
